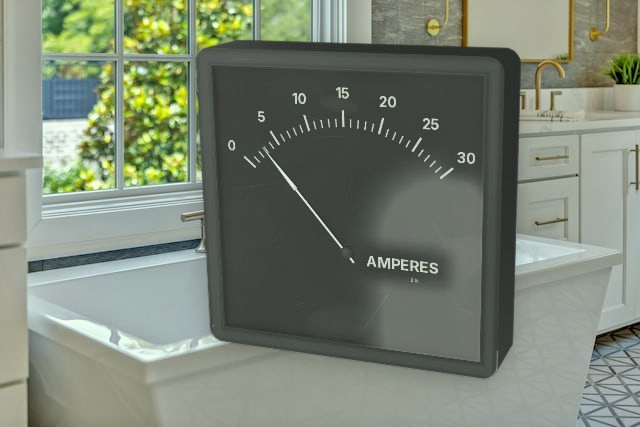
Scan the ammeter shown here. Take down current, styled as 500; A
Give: 3; A
